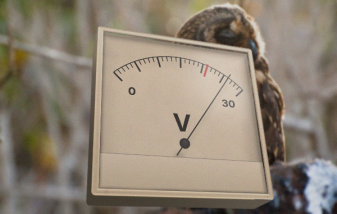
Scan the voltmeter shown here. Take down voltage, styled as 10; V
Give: 26; V
